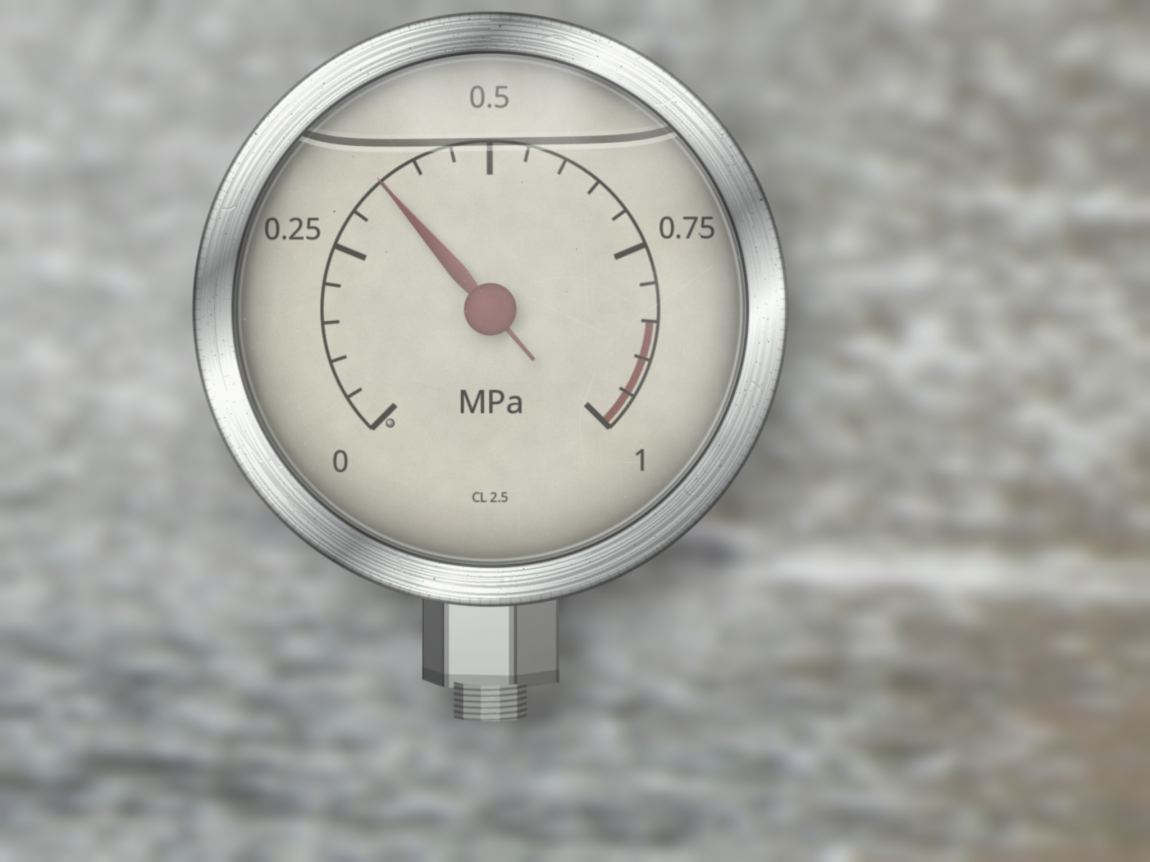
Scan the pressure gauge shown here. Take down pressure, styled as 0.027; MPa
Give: 0.35; MPa
